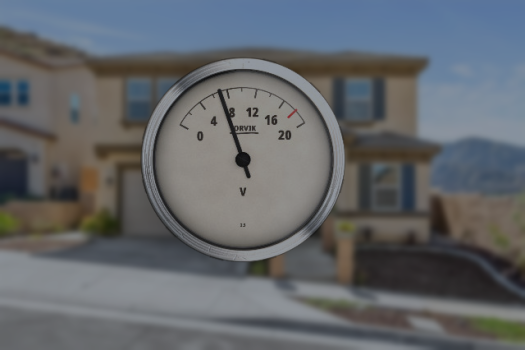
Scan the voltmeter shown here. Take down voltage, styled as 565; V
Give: 7; V
